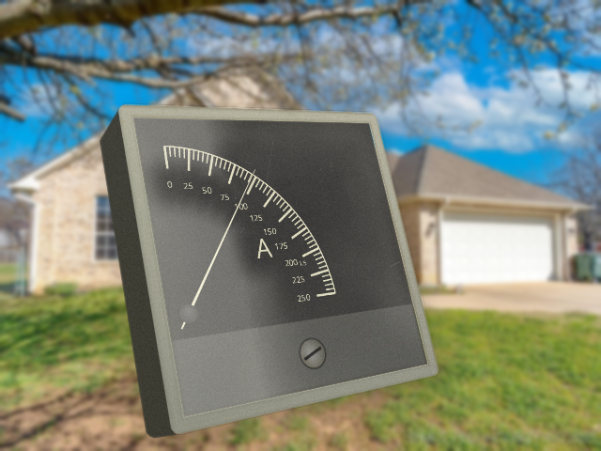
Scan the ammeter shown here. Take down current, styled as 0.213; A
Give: 95; A
